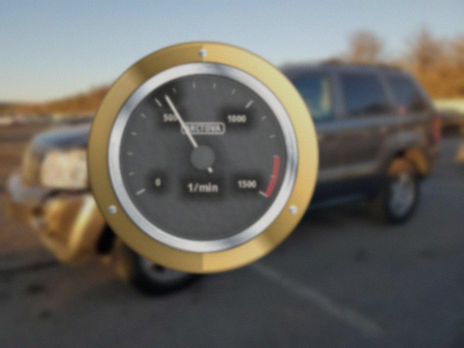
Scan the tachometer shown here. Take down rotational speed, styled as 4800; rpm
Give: 550; rpm
